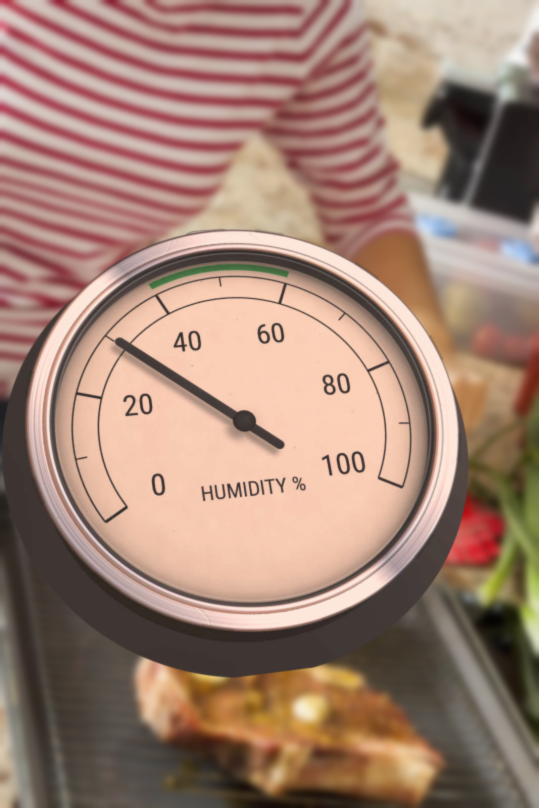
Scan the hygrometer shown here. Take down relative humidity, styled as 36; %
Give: 30; %
